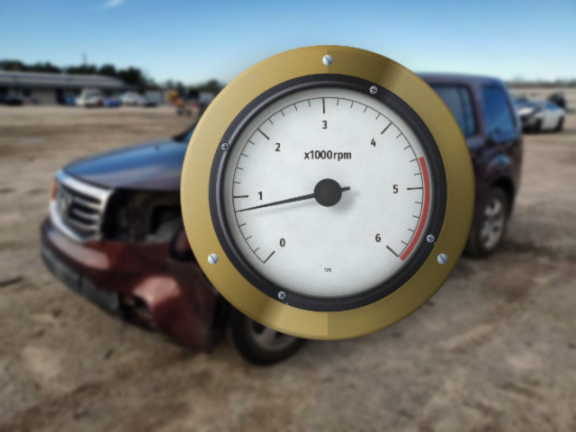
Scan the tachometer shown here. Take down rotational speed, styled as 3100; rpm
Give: 800; rpm
